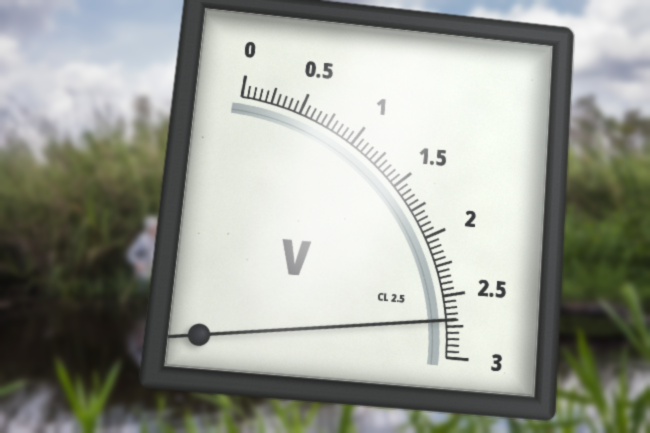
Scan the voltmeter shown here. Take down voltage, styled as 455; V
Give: 2.7; V
